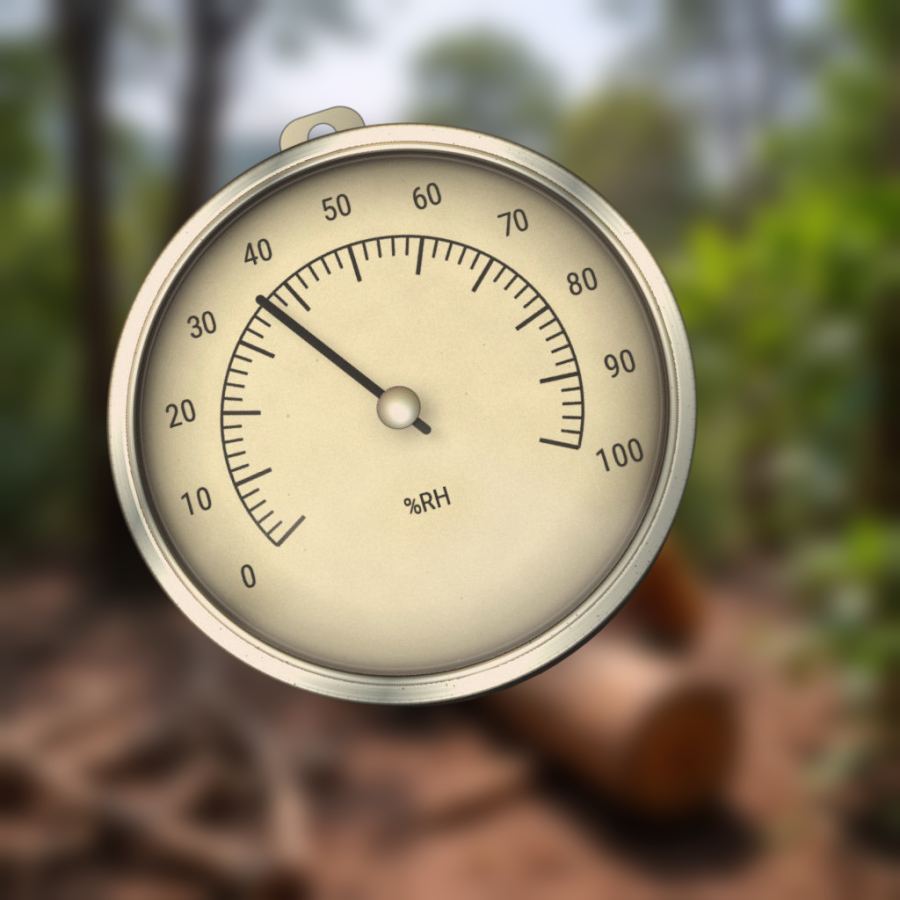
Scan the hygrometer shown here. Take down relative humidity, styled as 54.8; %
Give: 36; %
